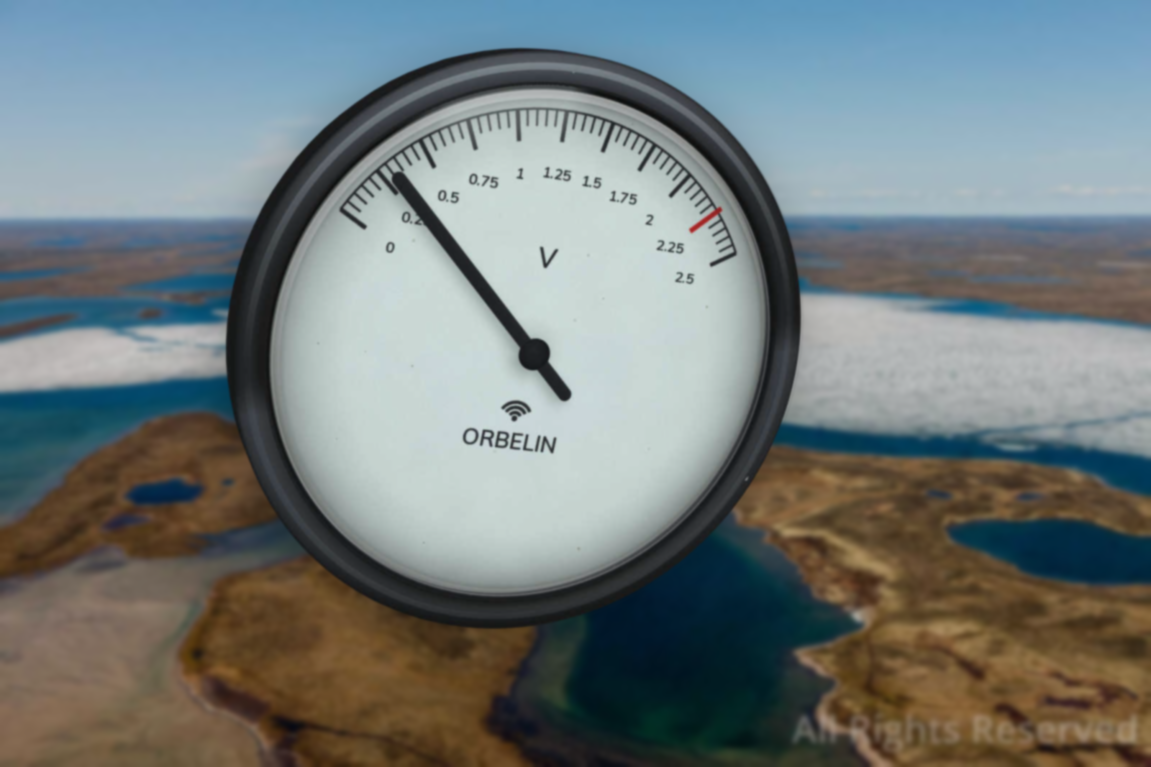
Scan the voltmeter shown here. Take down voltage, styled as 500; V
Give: 0.3; V
